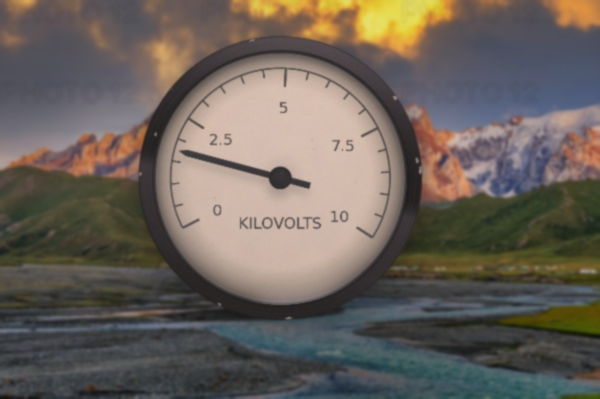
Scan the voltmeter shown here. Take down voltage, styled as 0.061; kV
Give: 1.75; kV
